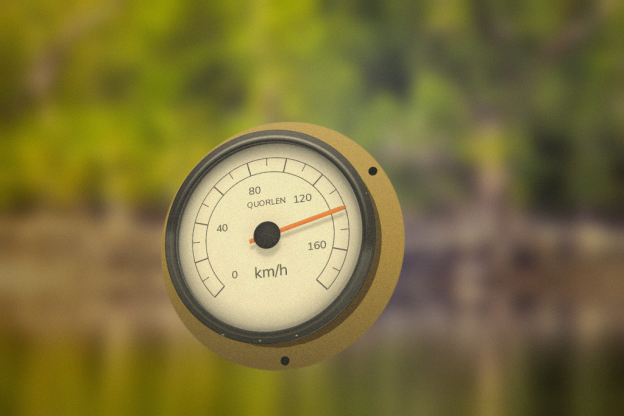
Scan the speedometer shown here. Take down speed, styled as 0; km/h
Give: 140; km/h
